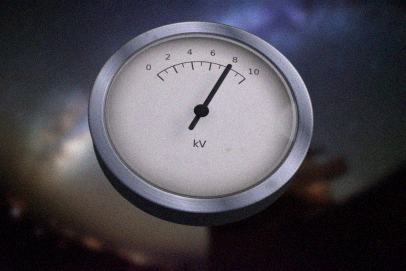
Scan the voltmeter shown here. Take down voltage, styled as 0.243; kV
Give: 8; kV
